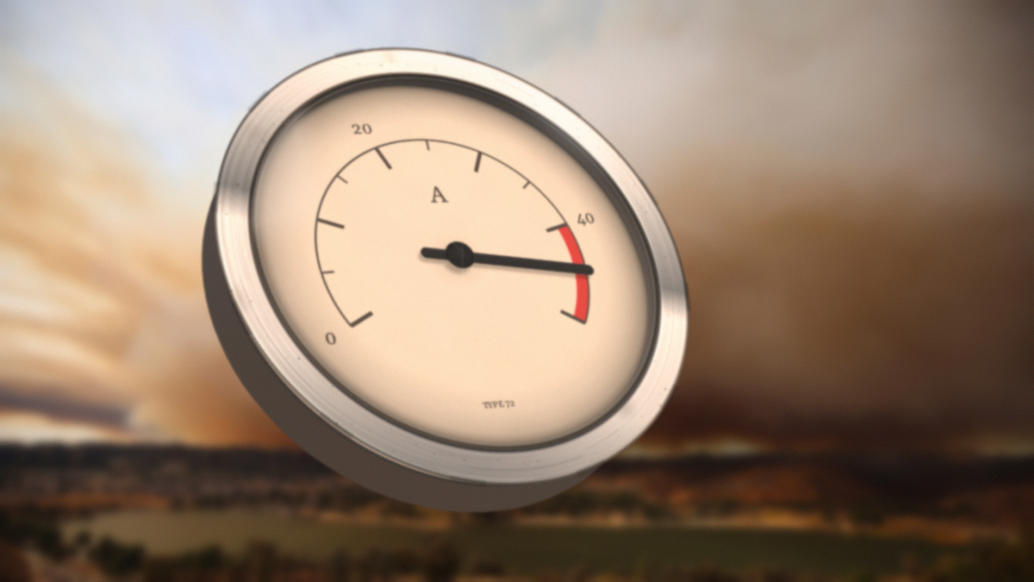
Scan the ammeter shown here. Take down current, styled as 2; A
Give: 45; A
